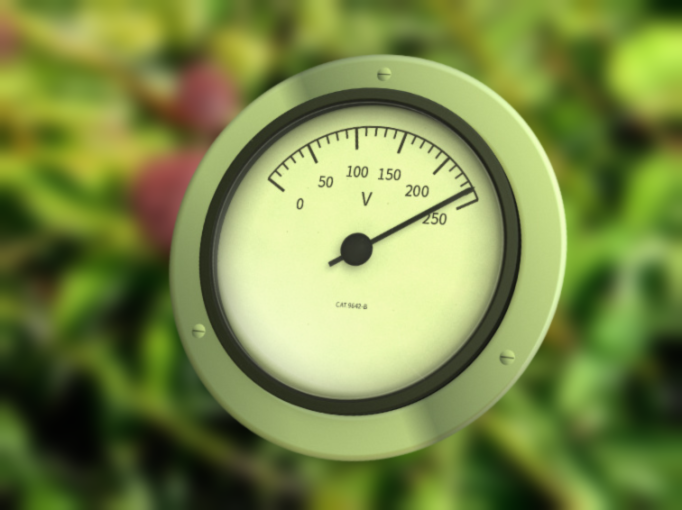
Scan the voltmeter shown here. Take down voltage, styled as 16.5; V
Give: 240; V
